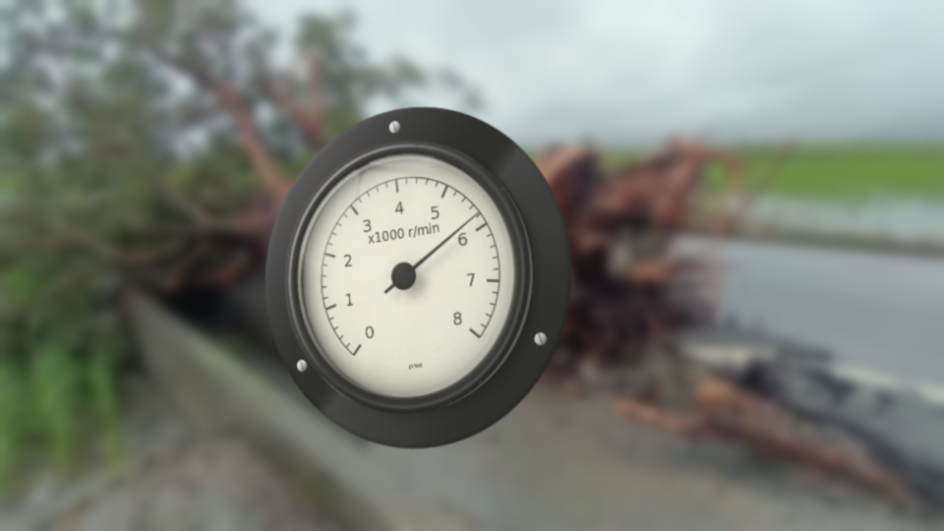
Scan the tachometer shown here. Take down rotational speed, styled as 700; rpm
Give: 5800; rpm
